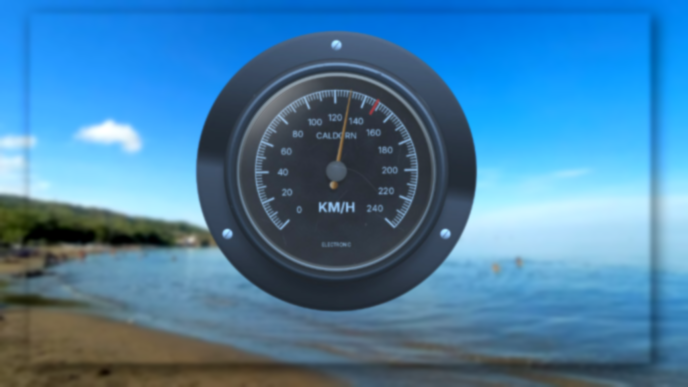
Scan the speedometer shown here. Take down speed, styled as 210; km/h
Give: 130; km/h
